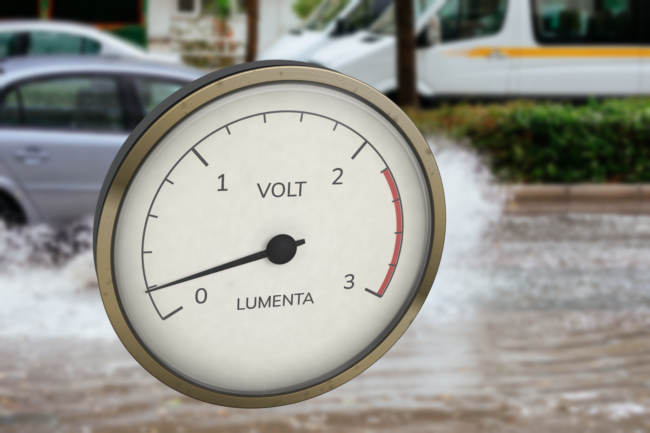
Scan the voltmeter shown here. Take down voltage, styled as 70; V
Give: 0.2; V
